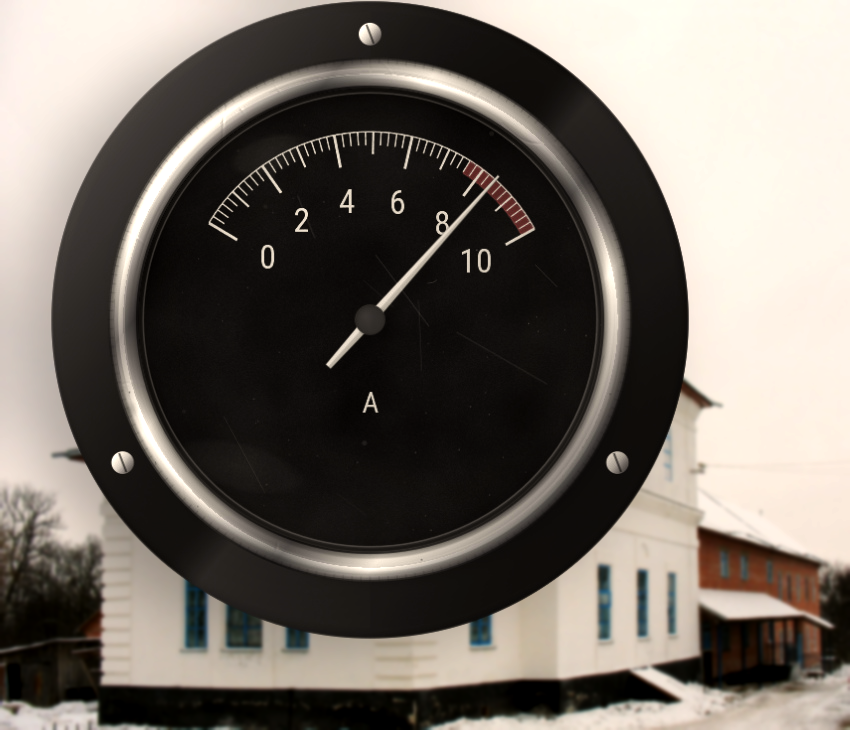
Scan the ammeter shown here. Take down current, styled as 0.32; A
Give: 8.4; A
